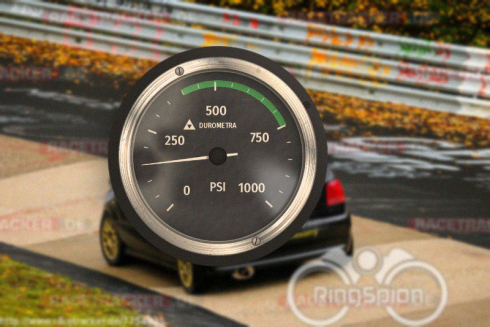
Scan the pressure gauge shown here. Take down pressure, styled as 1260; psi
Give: 150; psi
